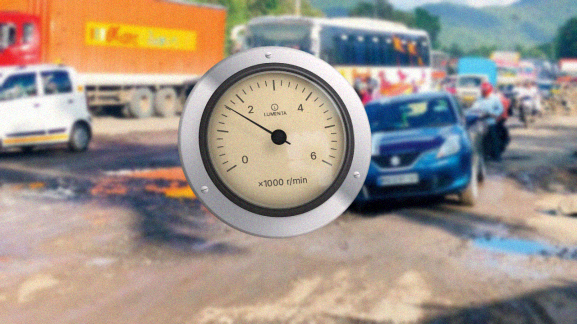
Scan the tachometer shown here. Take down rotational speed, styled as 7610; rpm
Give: 1600; rpm
